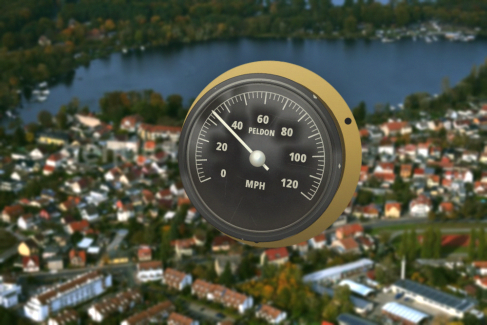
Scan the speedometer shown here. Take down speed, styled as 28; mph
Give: 34; mph
